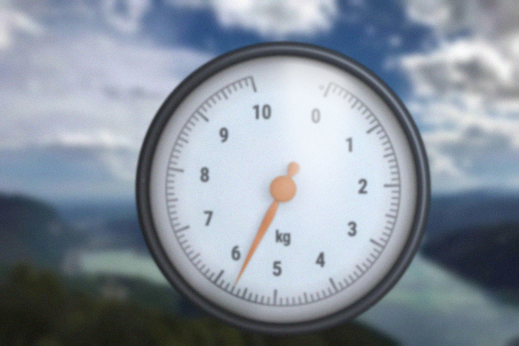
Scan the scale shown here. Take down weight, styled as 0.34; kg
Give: 5.7; kg
